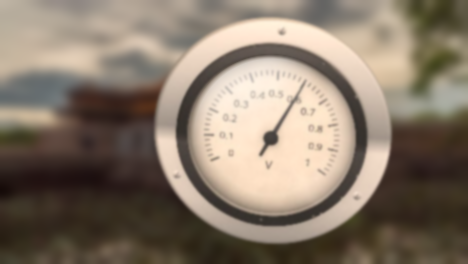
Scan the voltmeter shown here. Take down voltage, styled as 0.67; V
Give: 0.6; V
